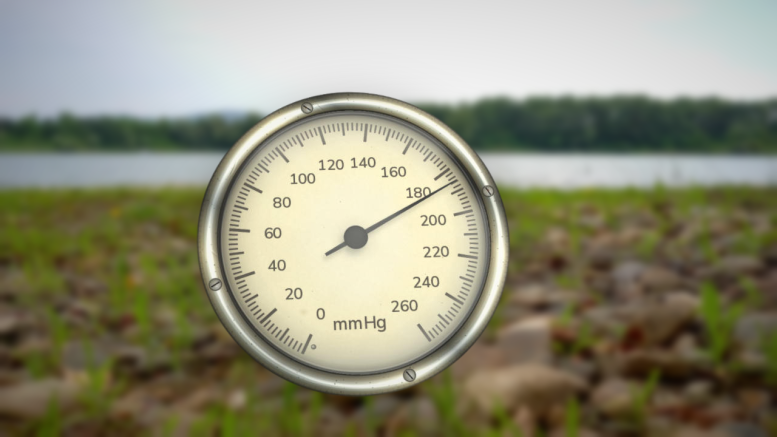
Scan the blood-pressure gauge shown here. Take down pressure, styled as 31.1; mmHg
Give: 186; mmHg
